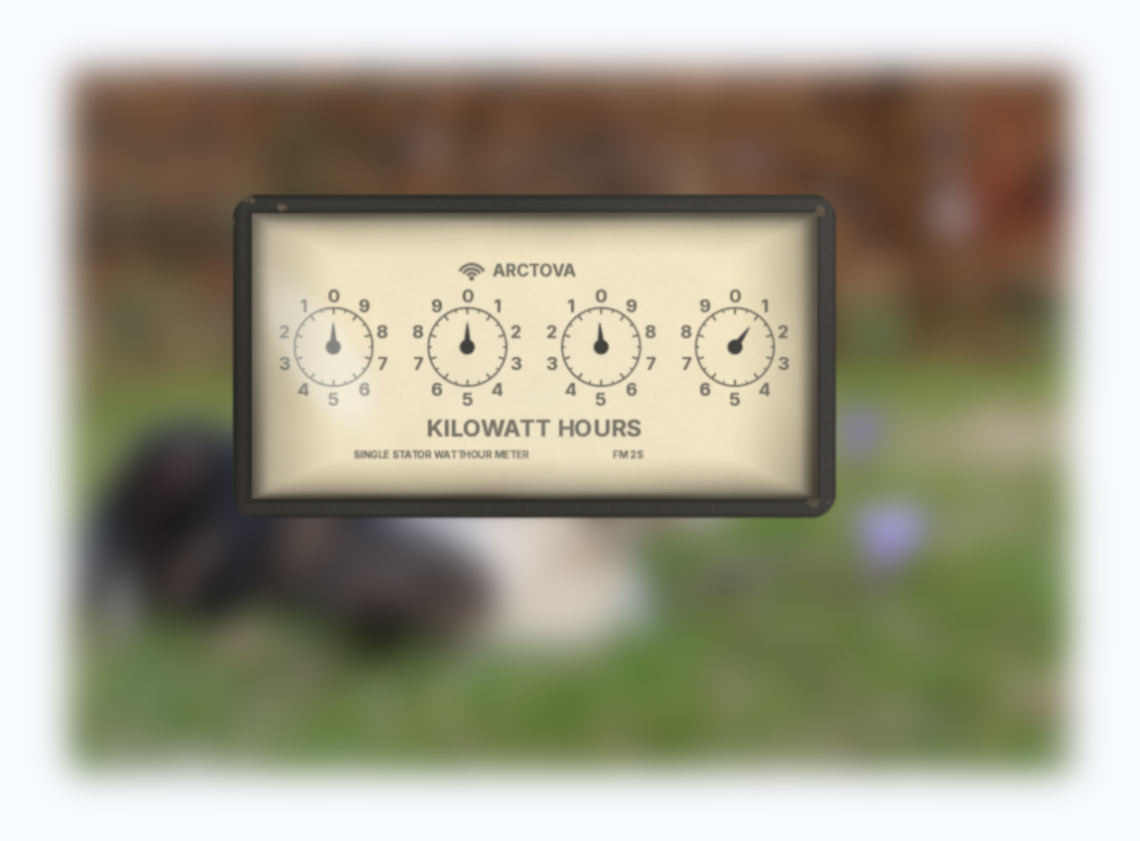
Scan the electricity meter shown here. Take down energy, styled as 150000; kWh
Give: 1; kWh
